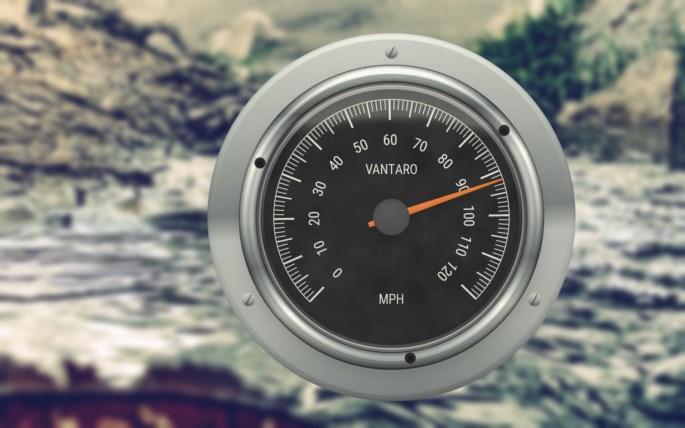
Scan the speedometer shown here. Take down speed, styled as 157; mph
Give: 92; mph
